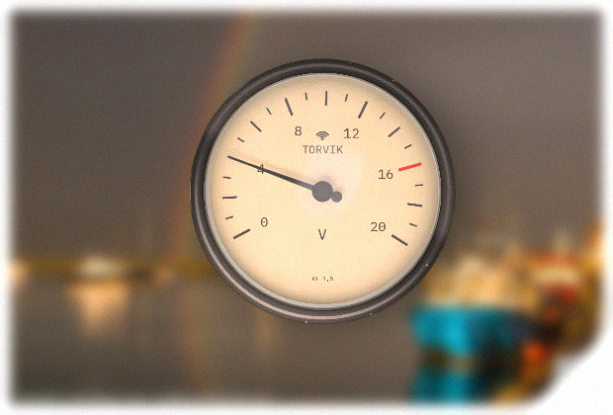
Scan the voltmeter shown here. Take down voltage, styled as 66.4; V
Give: 4; V
